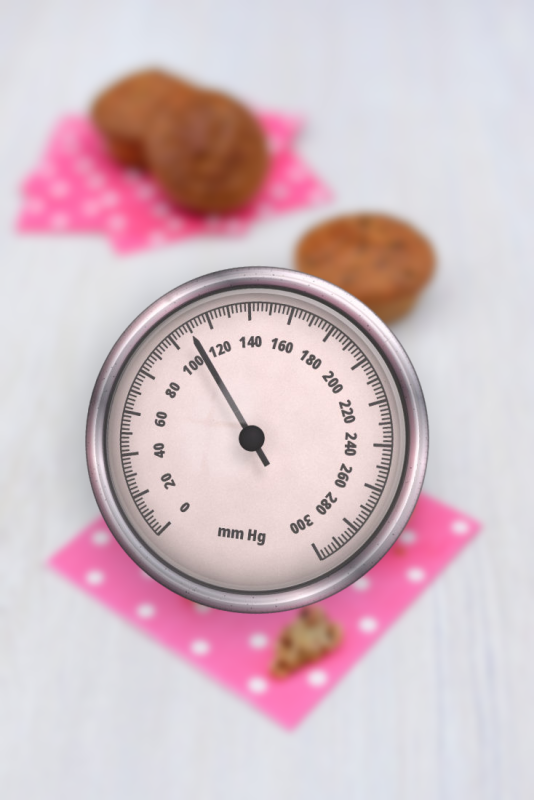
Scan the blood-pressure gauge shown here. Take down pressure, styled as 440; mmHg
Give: 110; mmHg
